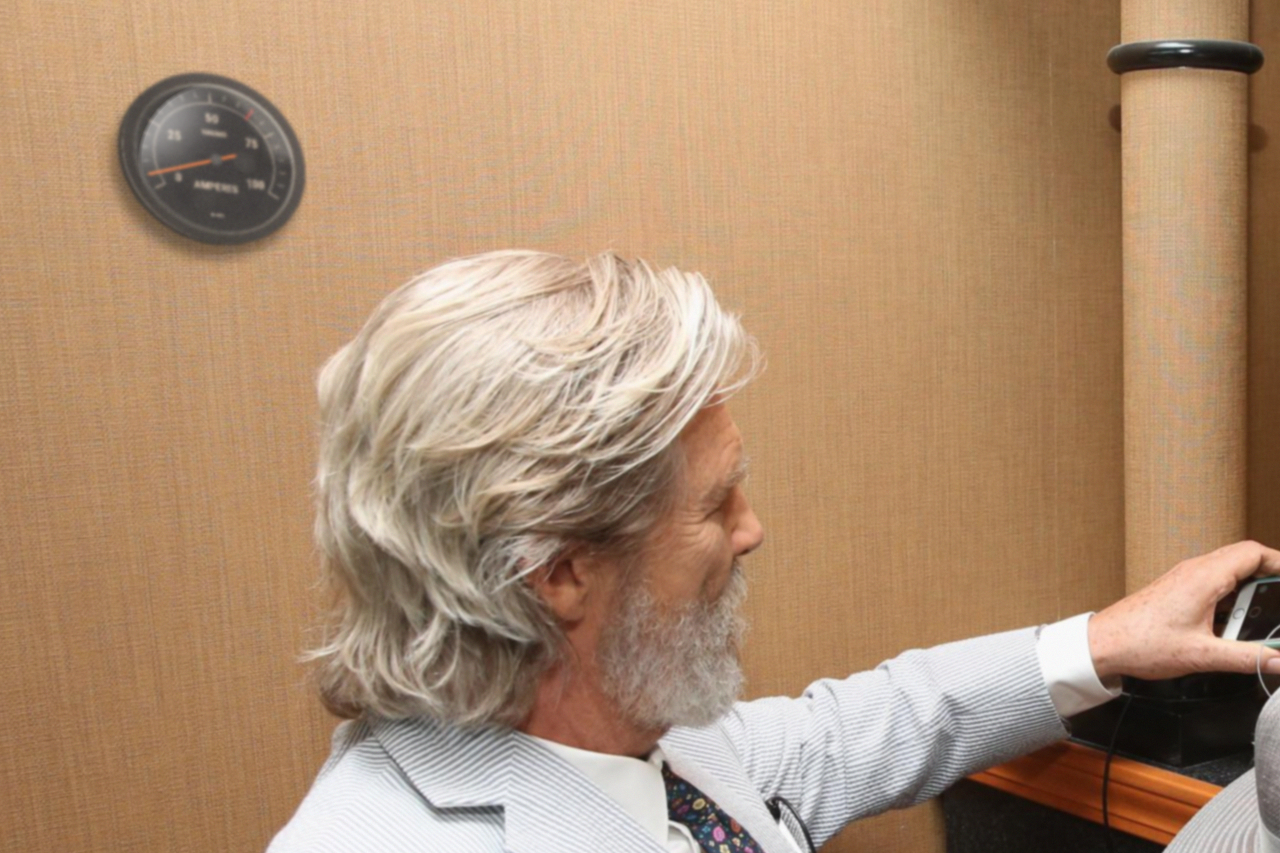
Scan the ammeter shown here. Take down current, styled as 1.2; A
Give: 5; A
